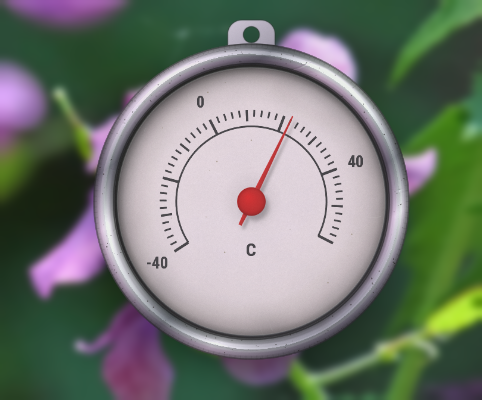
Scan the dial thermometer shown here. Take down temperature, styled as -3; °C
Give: 22; °C
